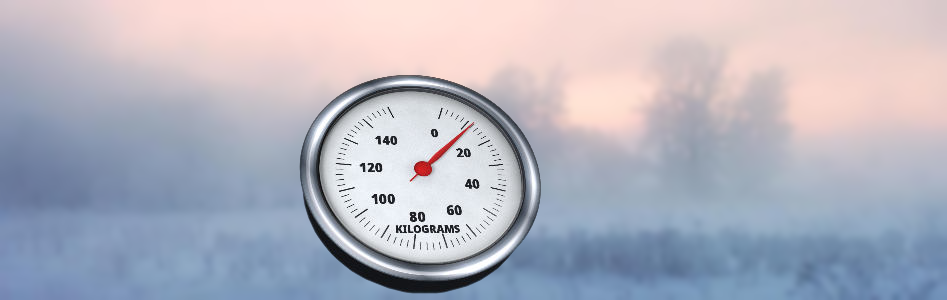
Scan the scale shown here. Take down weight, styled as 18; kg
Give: 12; kg
